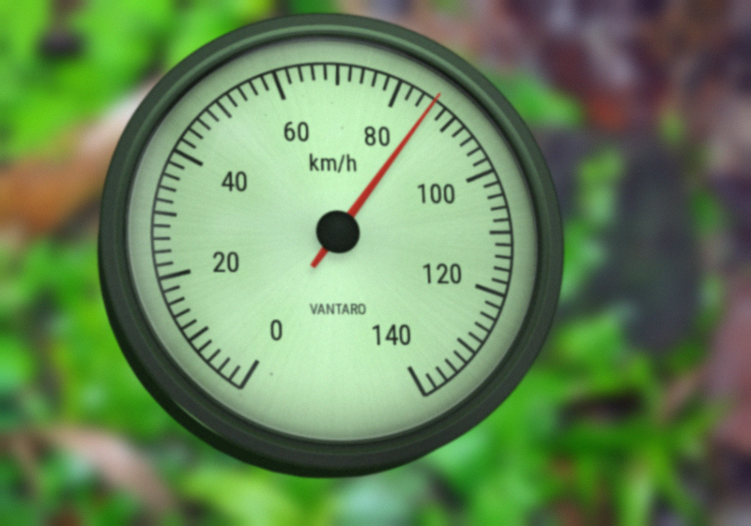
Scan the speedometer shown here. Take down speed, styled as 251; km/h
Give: 86; km/h
